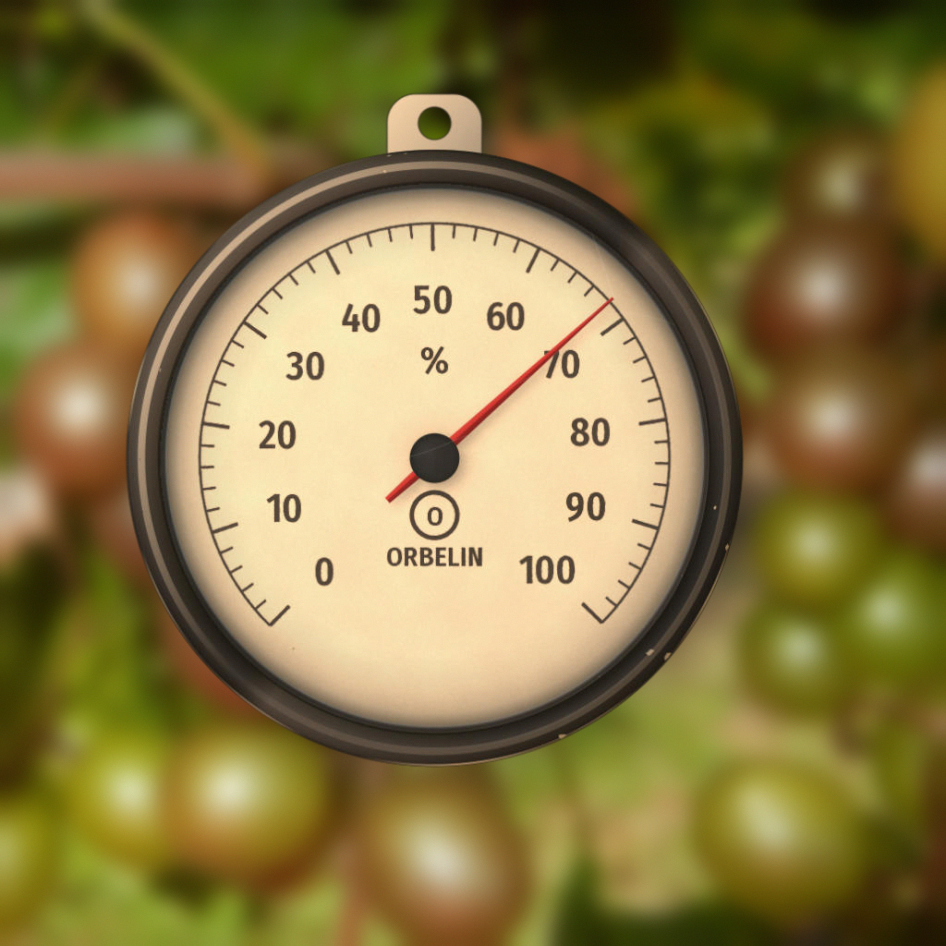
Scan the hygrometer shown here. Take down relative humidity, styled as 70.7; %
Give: 68; %
